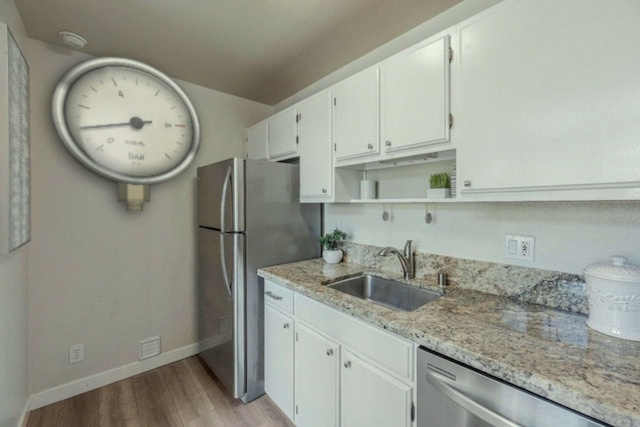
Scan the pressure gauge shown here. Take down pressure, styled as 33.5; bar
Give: 1; bar
